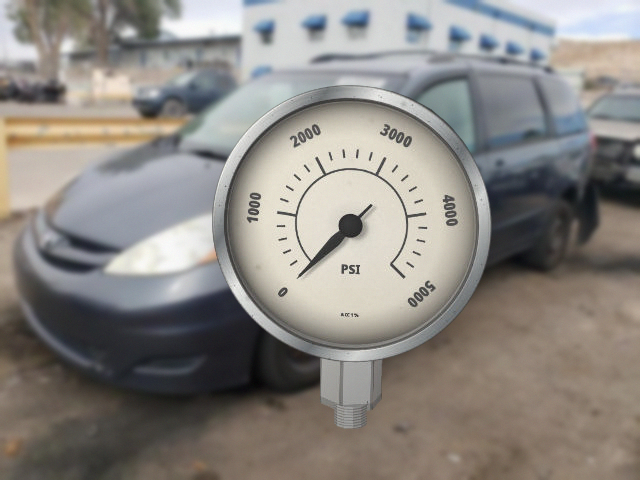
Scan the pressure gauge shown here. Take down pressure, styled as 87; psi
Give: 0; psi
